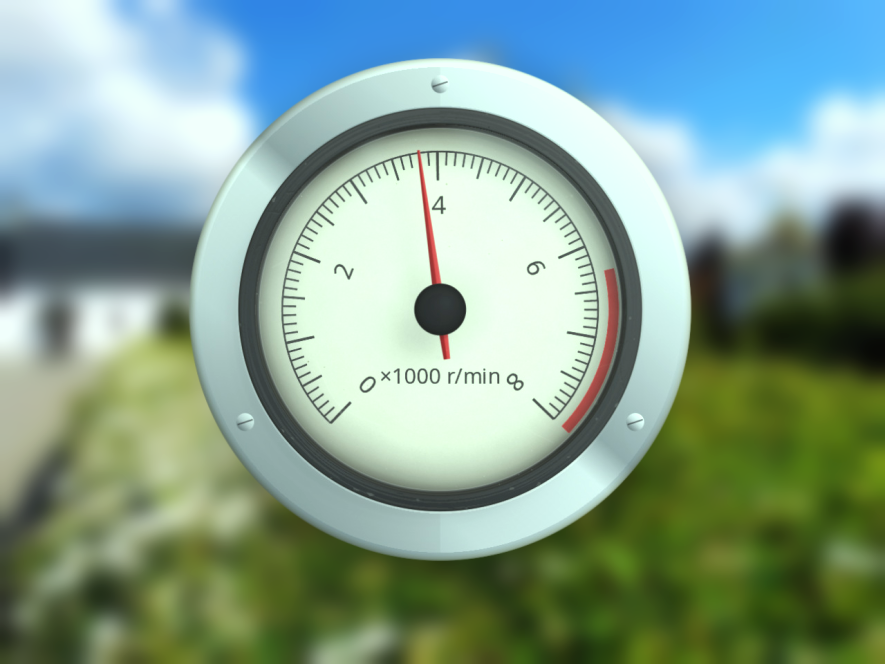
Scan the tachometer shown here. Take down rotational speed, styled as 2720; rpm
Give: 3800; rpm
